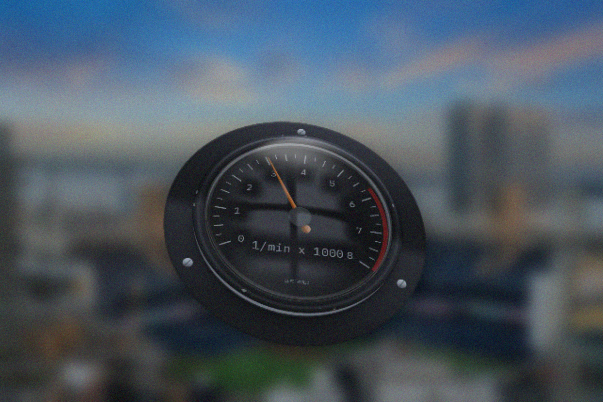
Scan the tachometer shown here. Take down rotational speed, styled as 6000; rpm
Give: 3000; rpm
